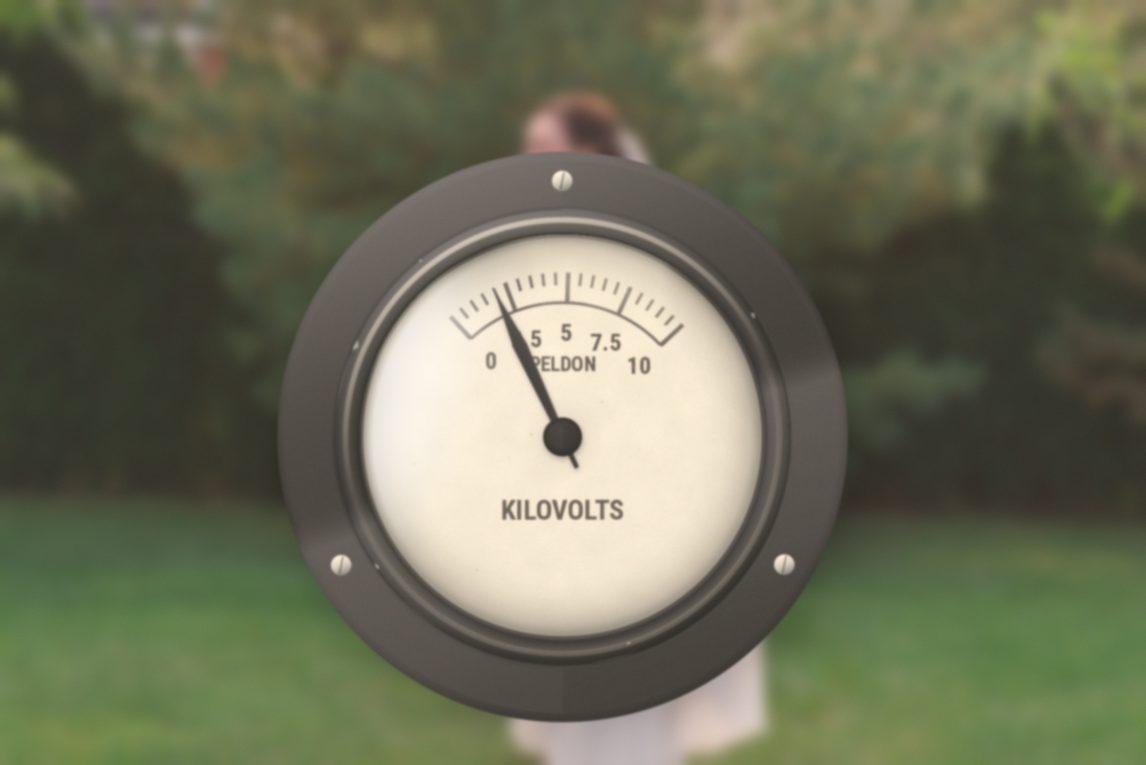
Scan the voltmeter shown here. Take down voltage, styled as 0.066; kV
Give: 2; kV
